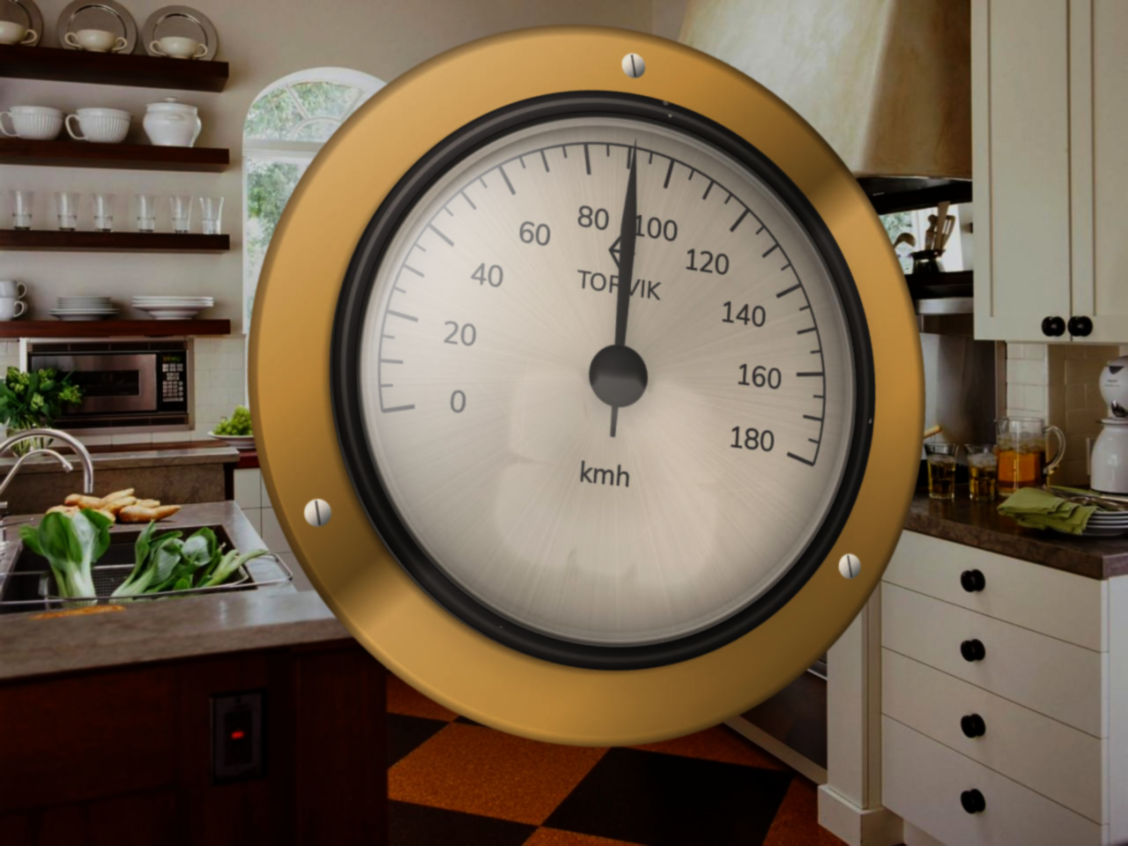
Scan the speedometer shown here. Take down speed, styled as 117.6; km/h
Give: 90; km/h
